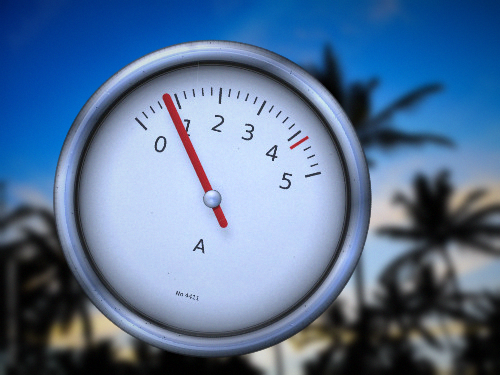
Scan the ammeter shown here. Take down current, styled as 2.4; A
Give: 0.8; A
